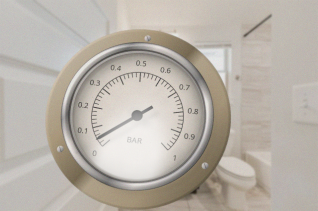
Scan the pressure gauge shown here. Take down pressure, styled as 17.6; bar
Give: 0.04; bar
